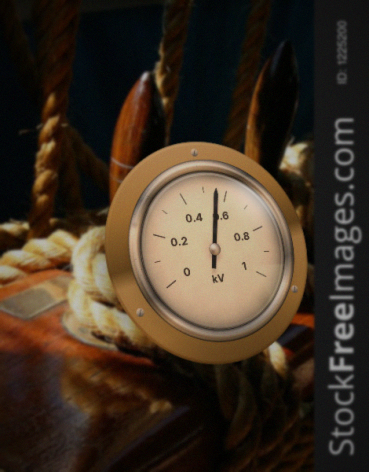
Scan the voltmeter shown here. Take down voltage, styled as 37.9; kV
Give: 0.55; kV
